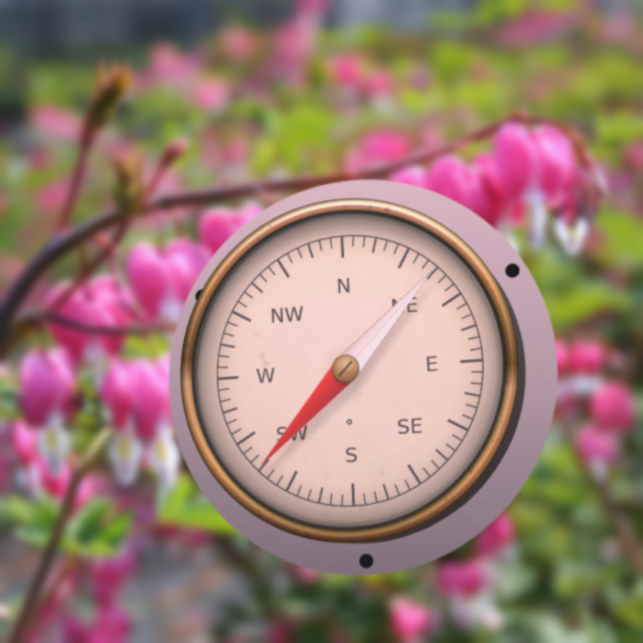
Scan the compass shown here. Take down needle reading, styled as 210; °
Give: 225; °
